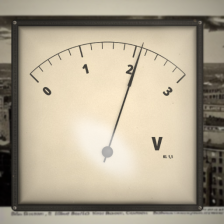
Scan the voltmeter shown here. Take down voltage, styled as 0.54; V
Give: 2.1; V
